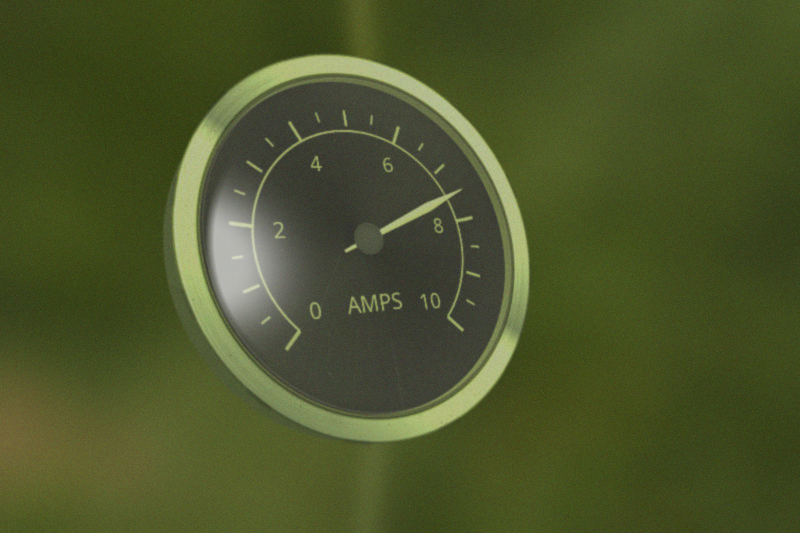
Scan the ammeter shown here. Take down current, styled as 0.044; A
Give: 7.5; A
